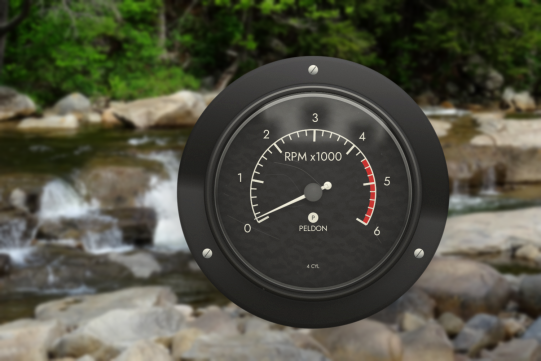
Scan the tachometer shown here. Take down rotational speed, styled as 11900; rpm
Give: 100; rpm
